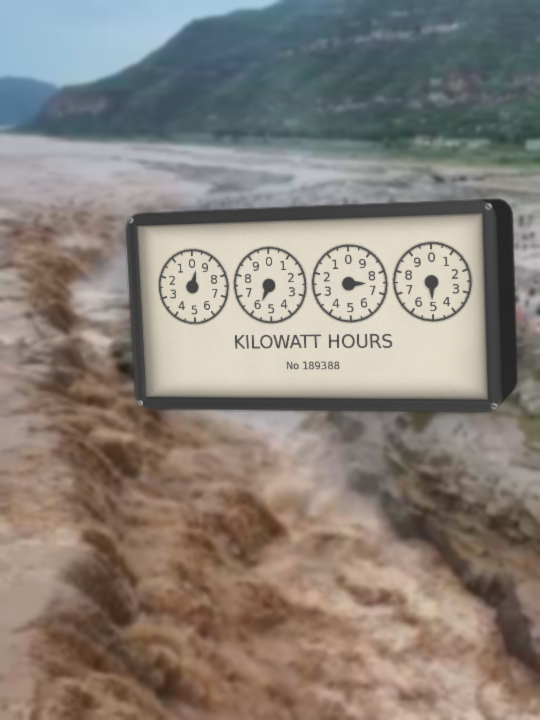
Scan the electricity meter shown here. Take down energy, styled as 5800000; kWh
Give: 9575; kWh
